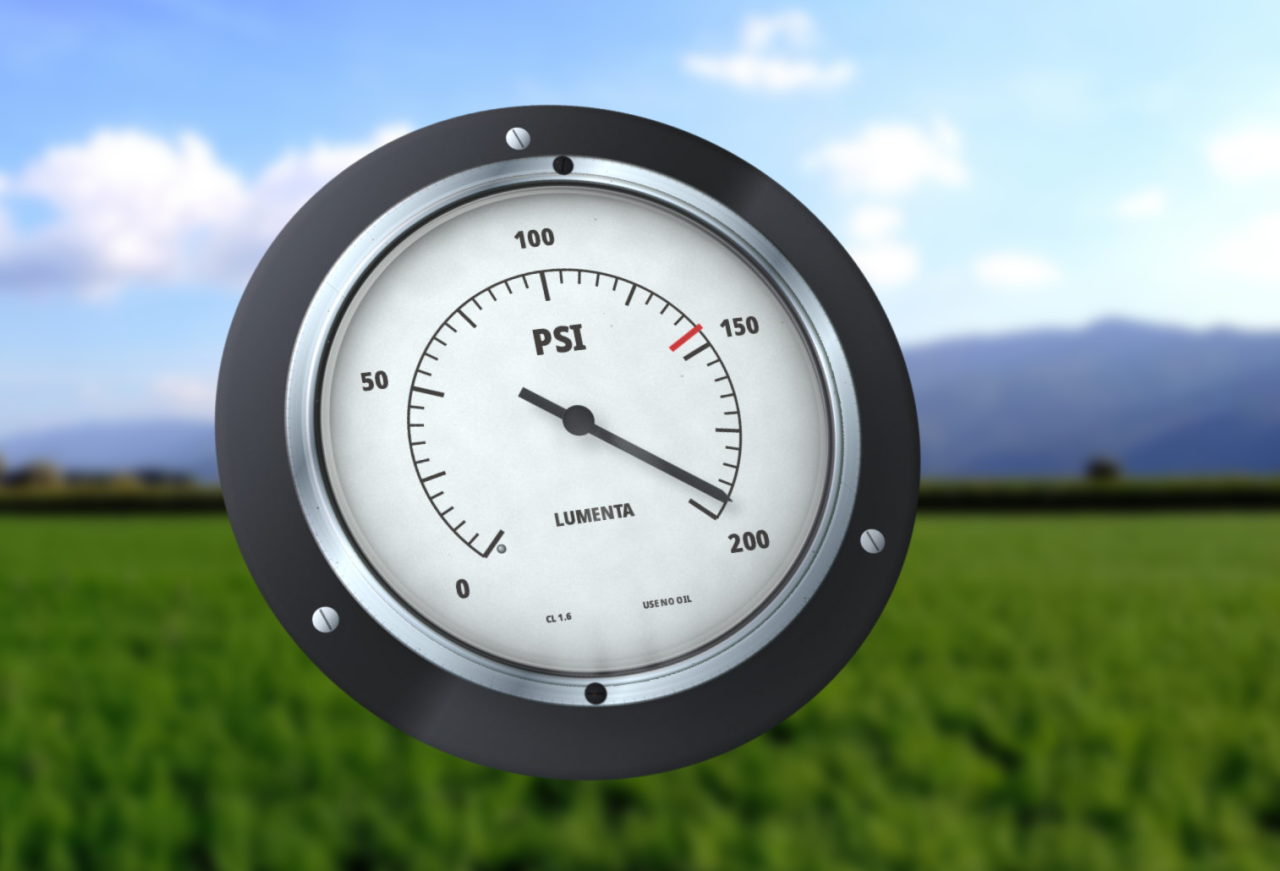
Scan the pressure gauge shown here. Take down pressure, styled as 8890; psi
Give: 195; psi
